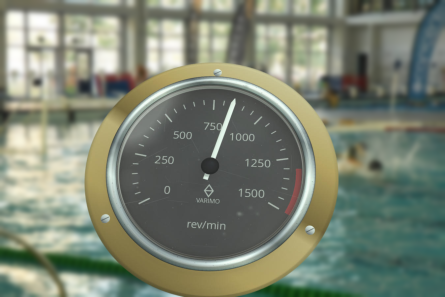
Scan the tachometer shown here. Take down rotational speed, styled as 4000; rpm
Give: 850; rpm
